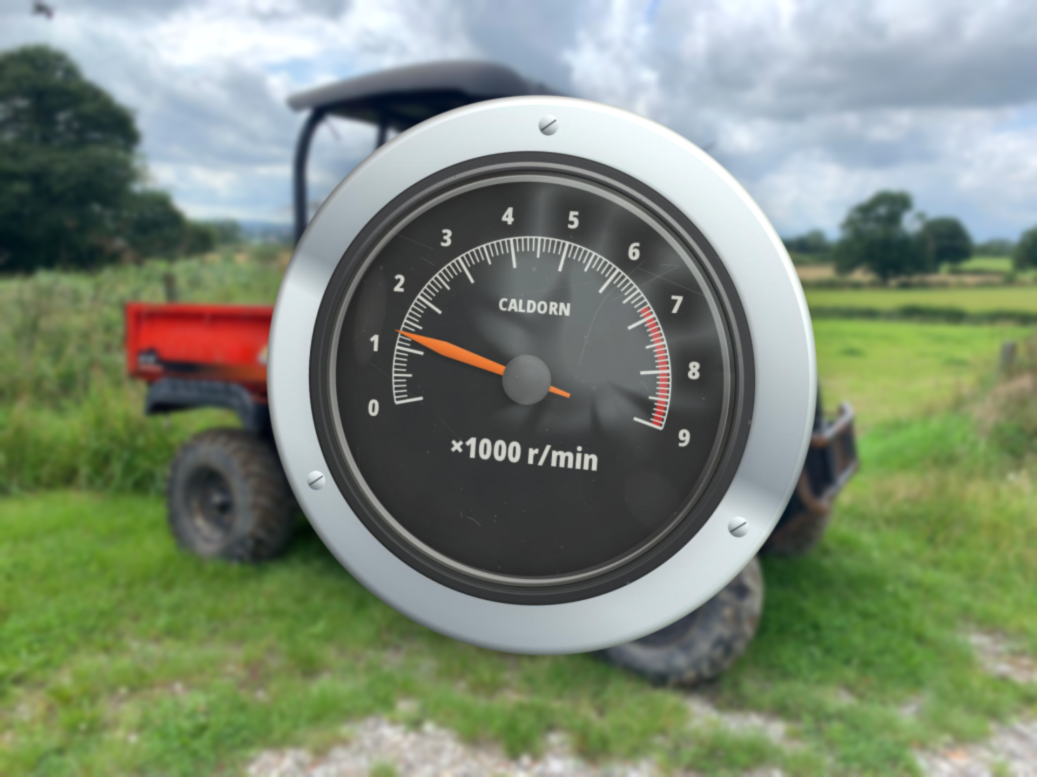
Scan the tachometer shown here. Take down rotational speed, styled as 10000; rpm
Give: 1300; rpm
